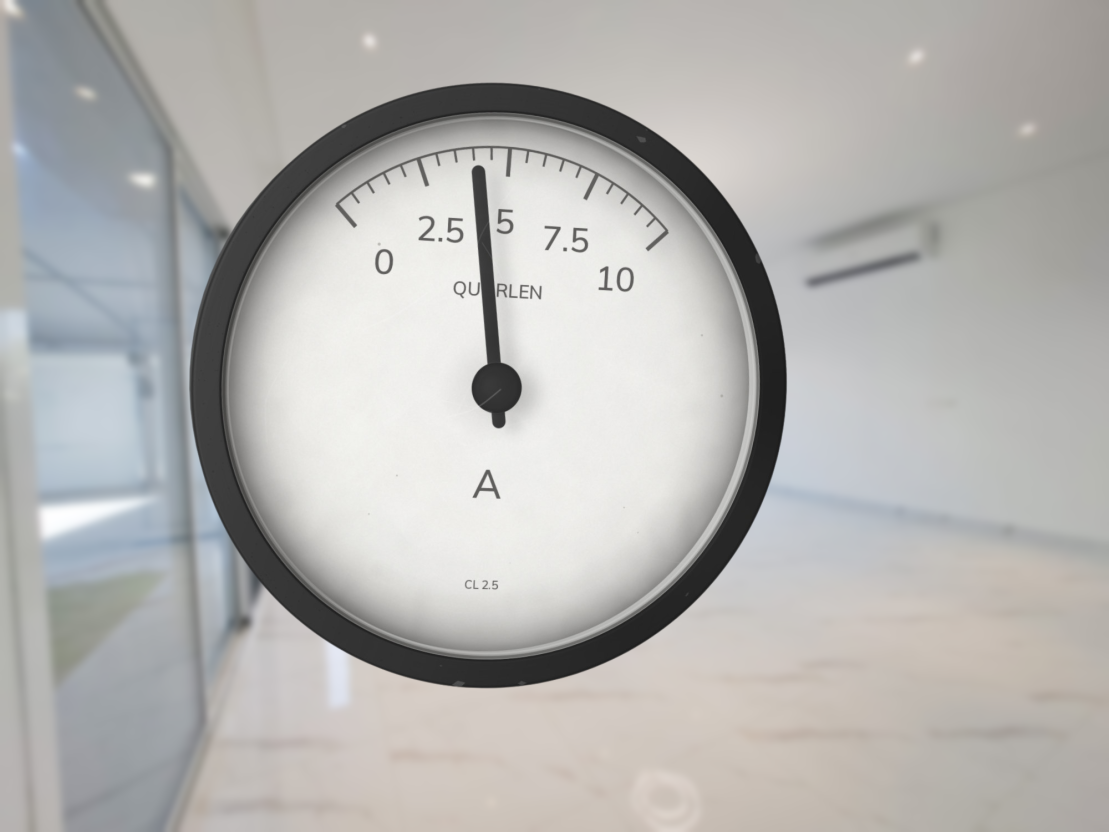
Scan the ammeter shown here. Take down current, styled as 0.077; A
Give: 4; A
